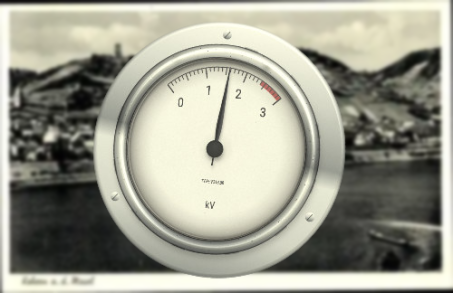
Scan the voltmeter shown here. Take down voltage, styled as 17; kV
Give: 1.6; kV
